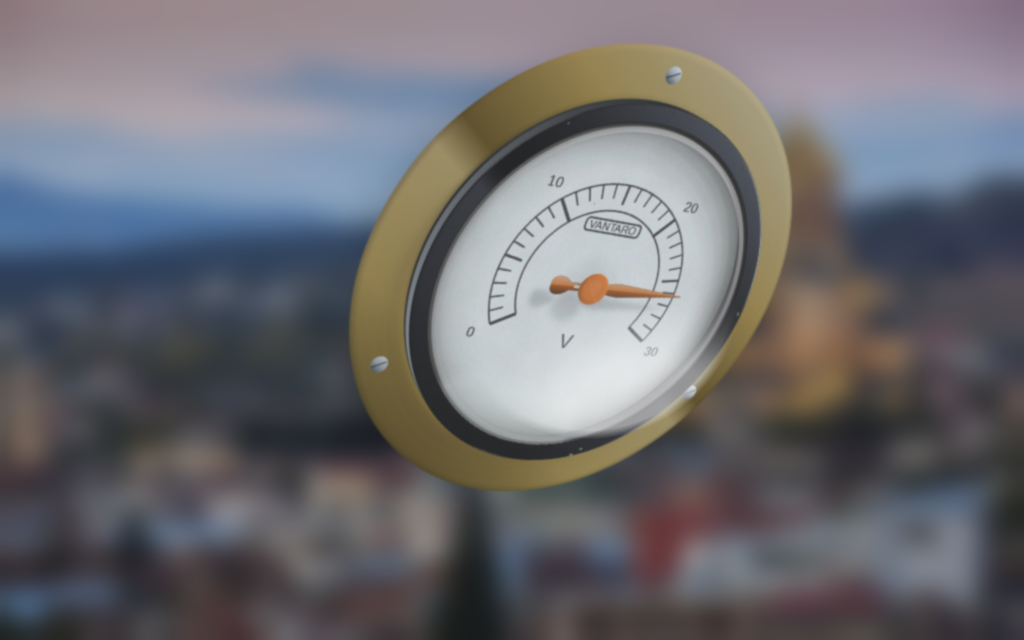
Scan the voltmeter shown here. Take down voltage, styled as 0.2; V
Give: 26; V
